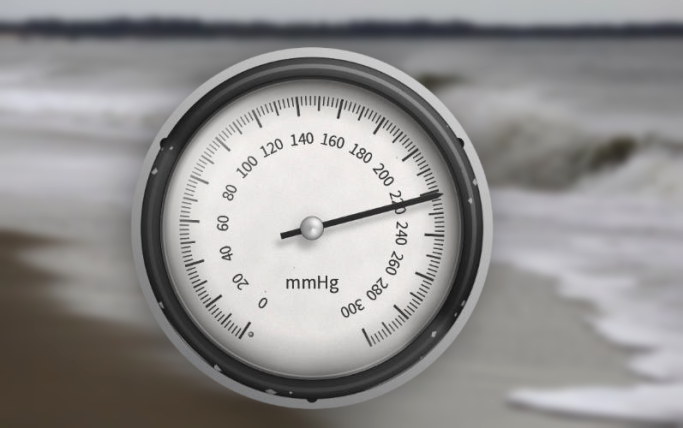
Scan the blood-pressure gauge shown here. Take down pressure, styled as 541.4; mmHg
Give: 222; mmHg
